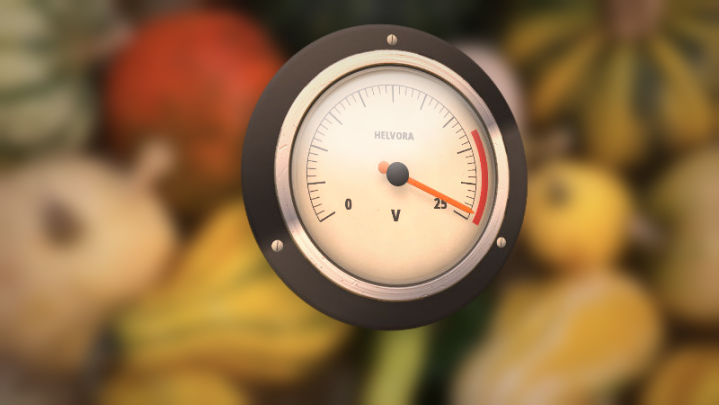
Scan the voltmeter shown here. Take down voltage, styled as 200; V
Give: 24.5; V
